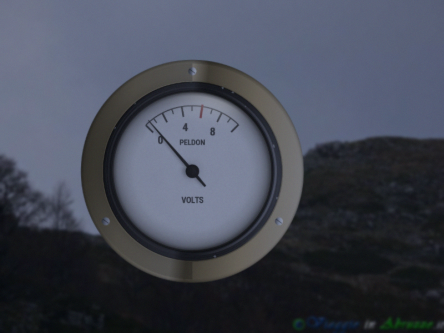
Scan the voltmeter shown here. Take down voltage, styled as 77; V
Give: 0.5; V
